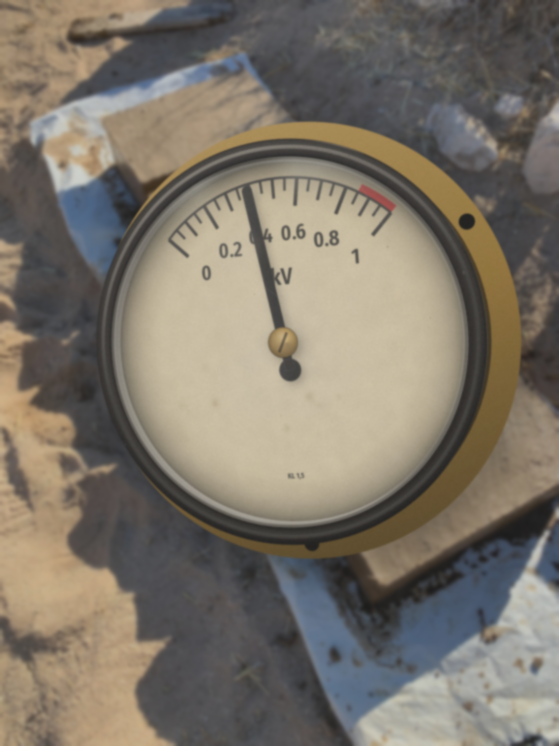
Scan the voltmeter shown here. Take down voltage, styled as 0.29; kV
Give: 0.4; kV
